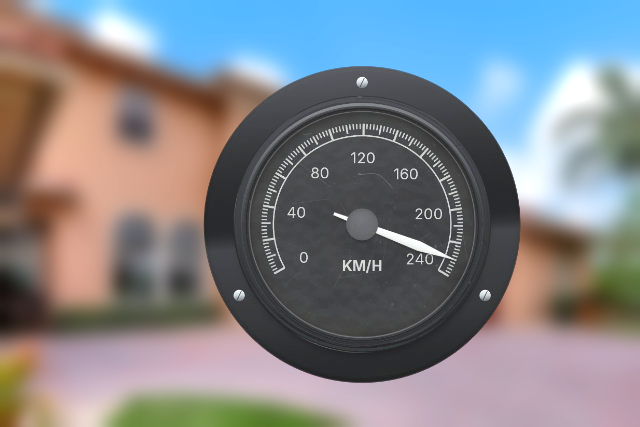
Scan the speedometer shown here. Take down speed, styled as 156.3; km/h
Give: 230; km/h
